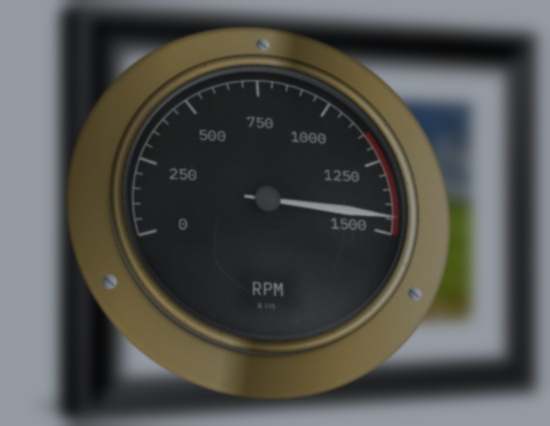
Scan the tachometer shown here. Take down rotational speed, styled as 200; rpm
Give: 1450; rpm
